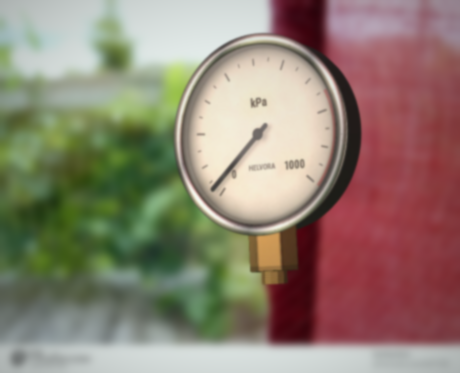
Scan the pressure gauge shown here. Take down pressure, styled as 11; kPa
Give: 25; kPa
